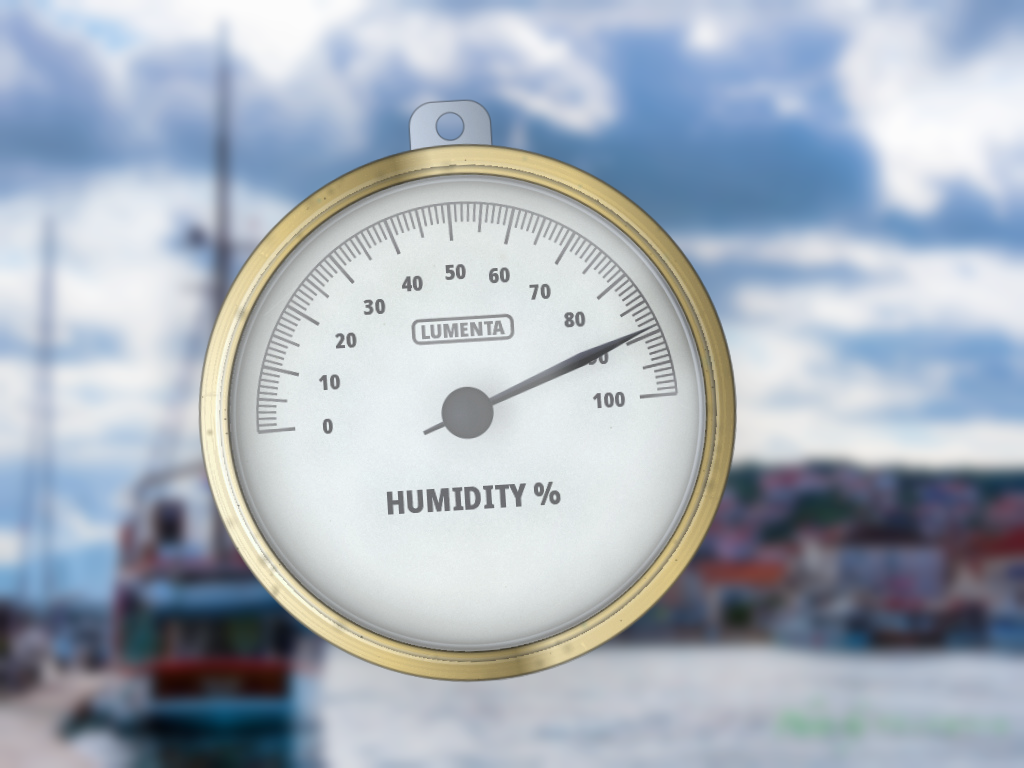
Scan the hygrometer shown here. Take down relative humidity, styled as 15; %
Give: 89; %
